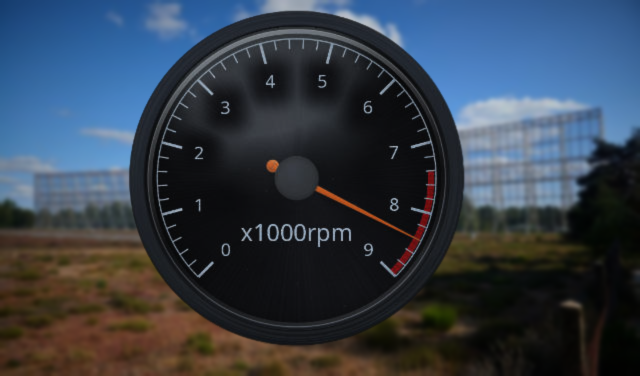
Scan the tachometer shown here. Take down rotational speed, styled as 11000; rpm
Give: 8400; rpm
